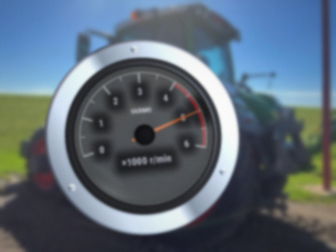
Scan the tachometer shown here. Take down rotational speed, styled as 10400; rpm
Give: 5000; rpm
